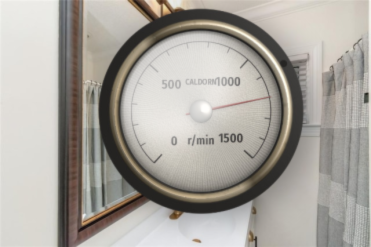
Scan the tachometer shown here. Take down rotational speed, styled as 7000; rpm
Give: 1200; rpm
